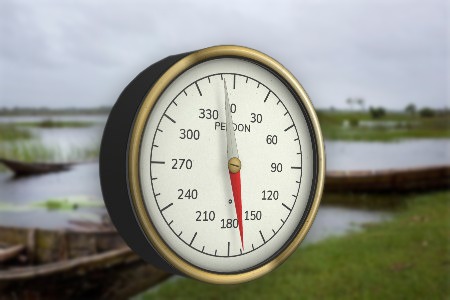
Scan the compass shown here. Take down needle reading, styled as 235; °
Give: 170; °
